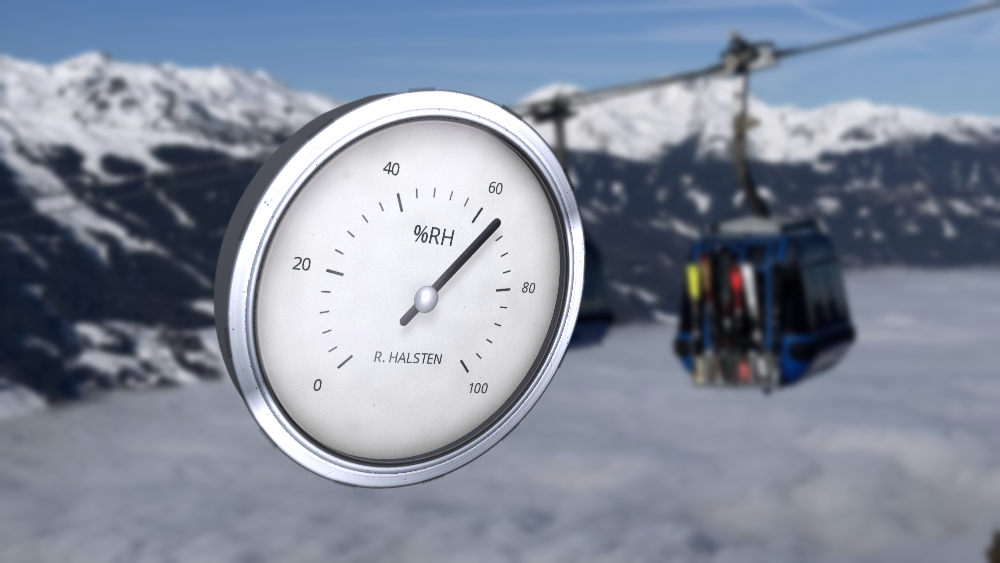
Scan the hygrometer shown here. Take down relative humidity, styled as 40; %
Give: 64; %
